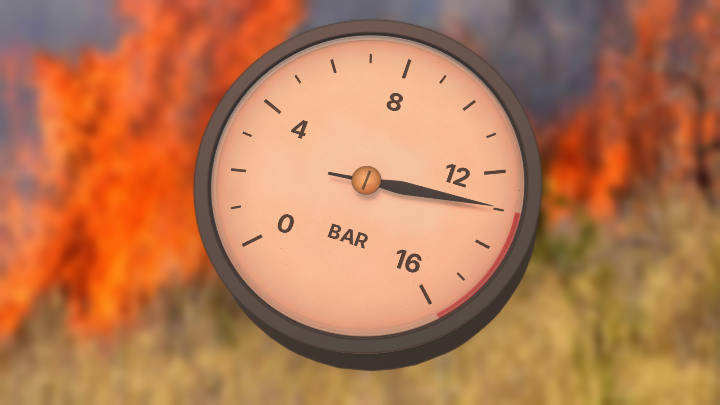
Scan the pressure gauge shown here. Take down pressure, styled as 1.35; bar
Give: 13; bar
